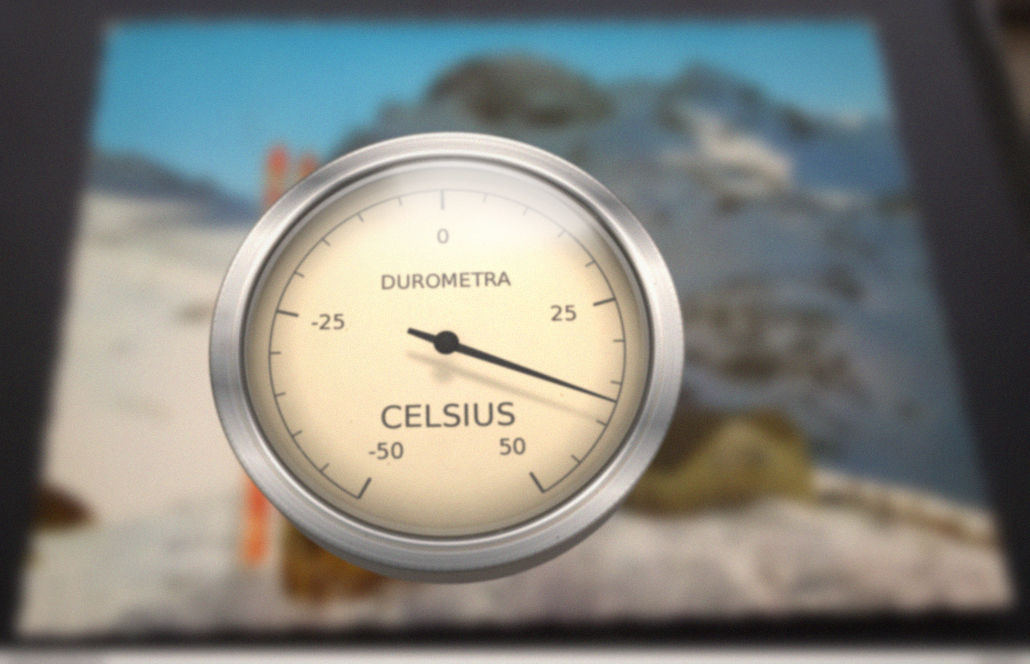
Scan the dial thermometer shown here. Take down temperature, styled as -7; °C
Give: 37.5; °C
